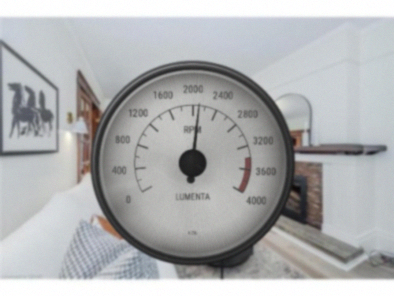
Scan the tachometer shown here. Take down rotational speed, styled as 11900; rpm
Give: 2100; rpm
